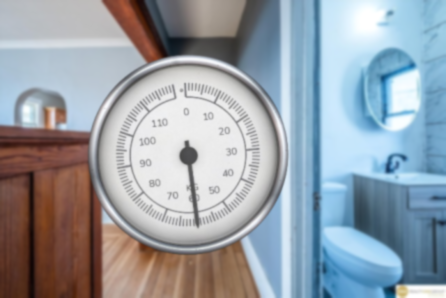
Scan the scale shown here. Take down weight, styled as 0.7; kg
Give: 60; kg
